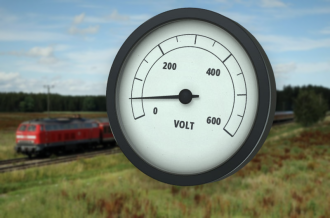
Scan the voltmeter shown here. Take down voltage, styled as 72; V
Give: 50; V
